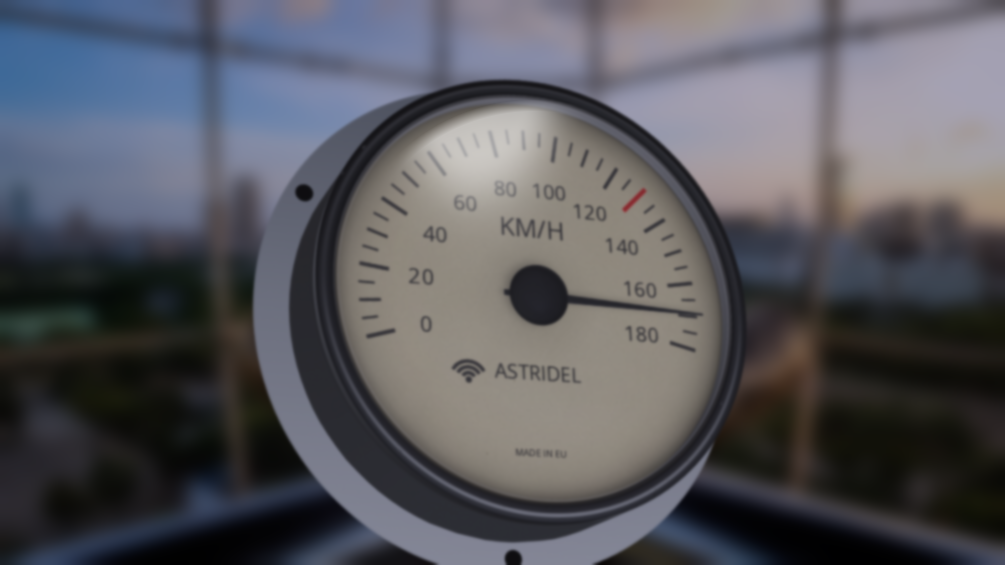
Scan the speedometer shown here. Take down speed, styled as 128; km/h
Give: 170; km/h
